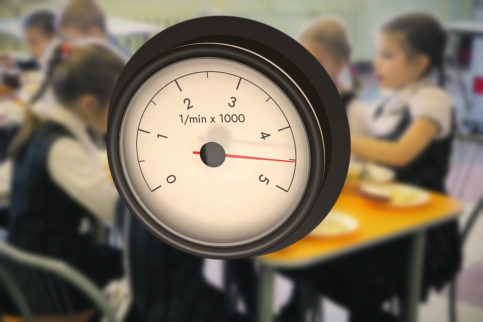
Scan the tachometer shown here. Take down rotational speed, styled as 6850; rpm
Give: 4500; rpm
